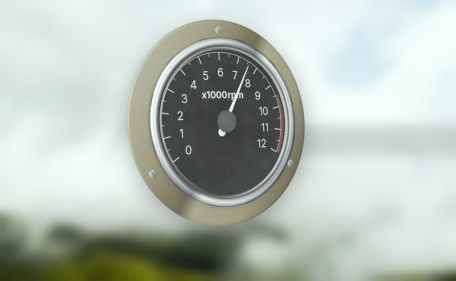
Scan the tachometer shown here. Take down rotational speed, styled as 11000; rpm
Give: 7500; rpm
